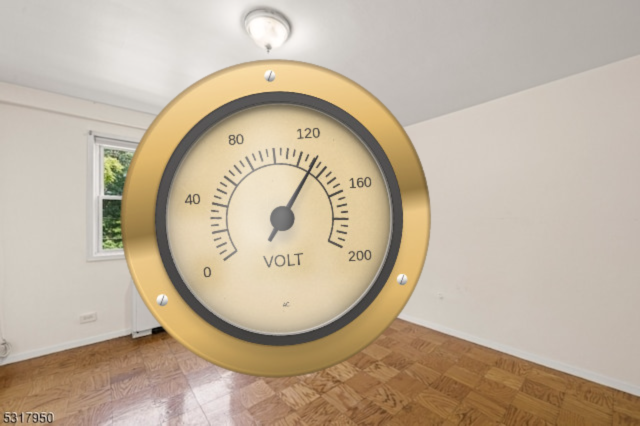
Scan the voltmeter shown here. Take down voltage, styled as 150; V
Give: 130; V
